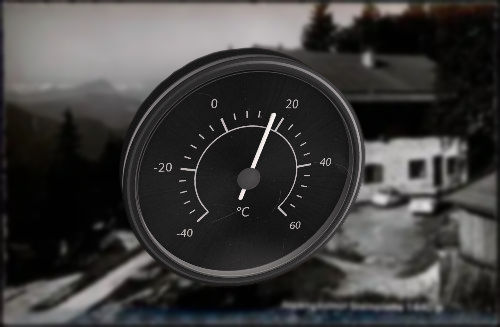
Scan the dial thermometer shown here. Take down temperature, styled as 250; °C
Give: 16; °C
